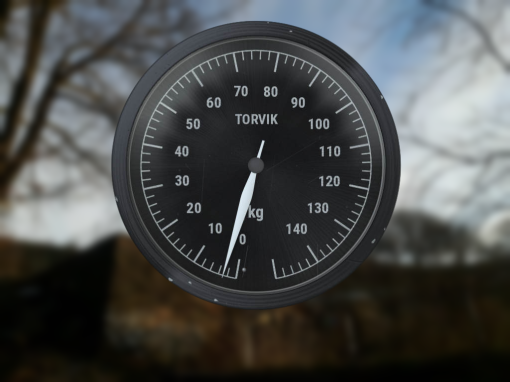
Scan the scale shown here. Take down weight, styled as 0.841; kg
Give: 3; kg
